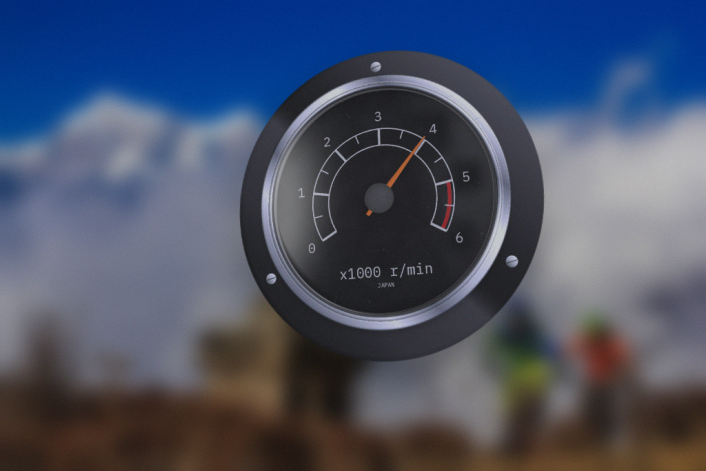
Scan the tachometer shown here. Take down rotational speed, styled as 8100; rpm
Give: 4000; rpm
